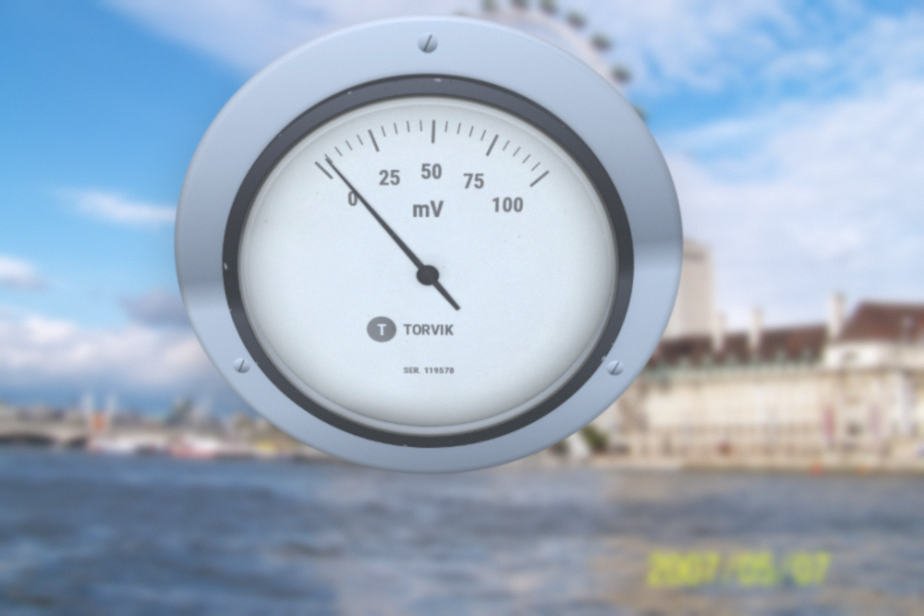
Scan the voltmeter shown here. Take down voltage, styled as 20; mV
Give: 5; mV
